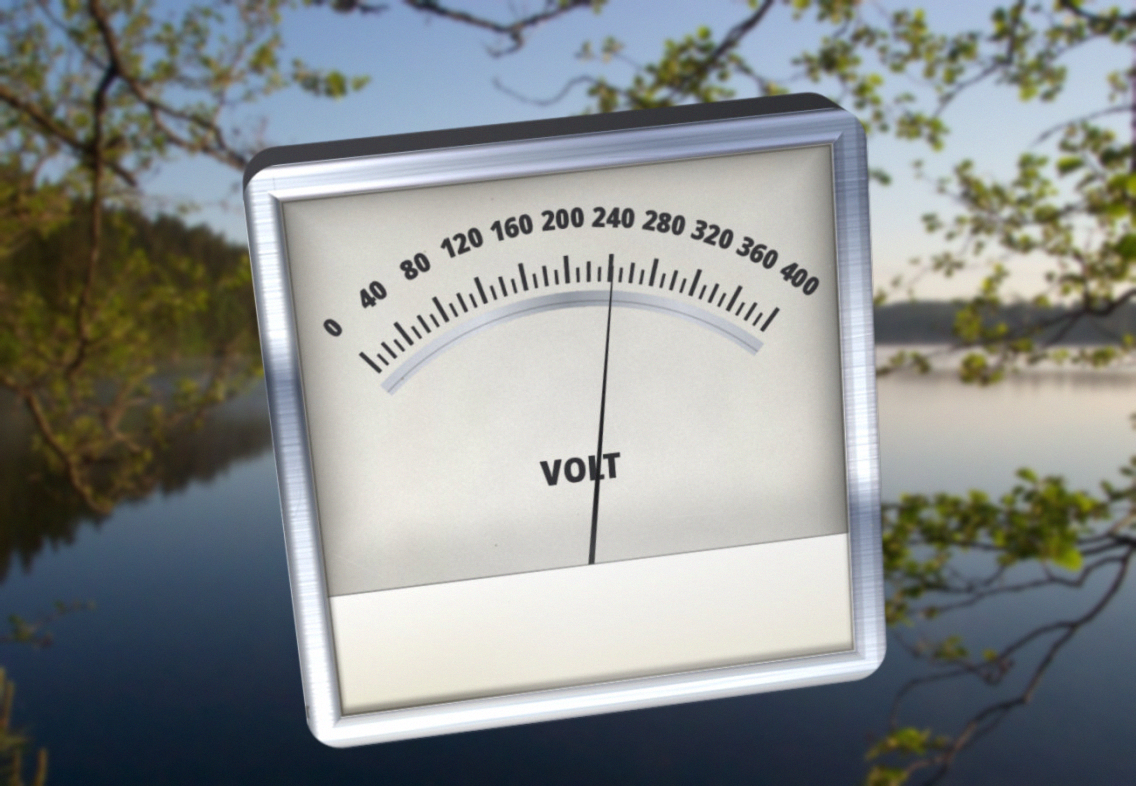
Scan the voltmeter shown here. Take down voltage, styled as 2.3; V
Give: 240; V
